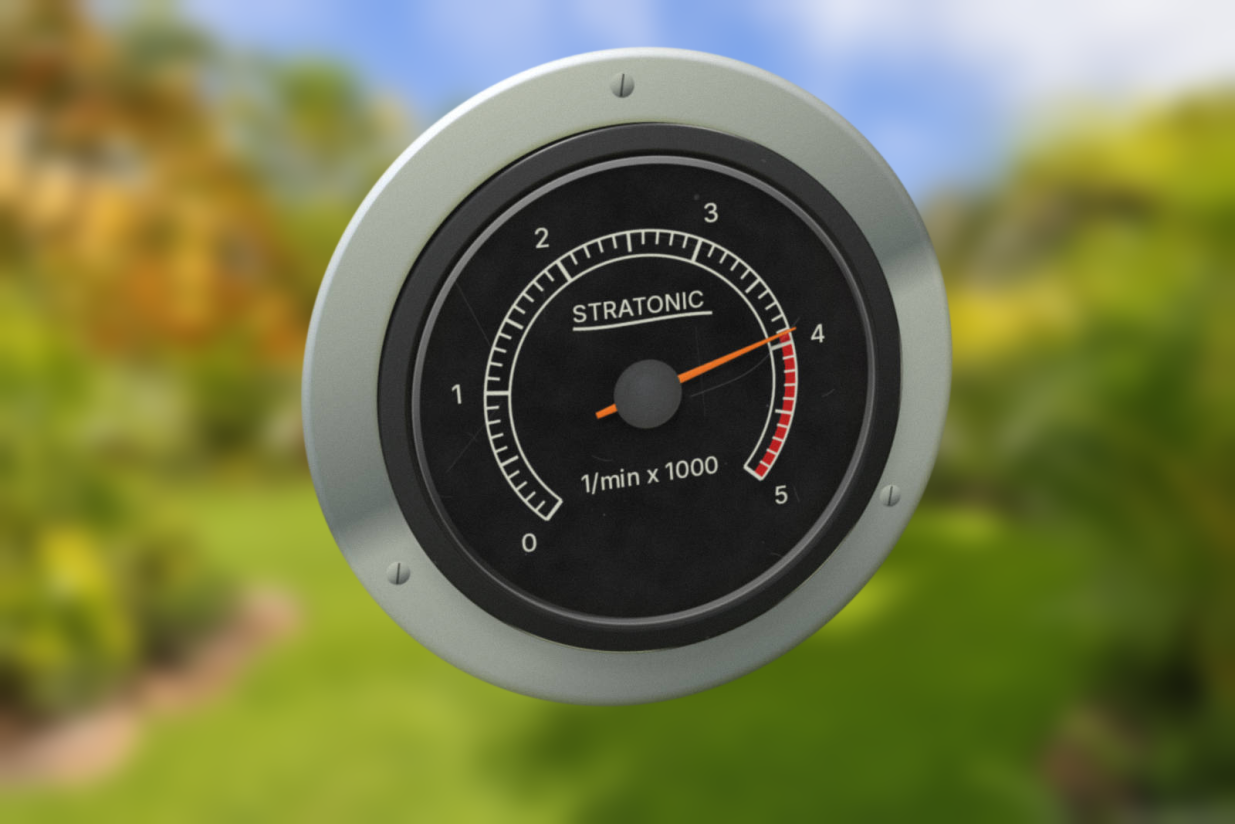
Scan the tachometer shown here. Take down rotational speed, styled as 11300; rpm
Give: 3900; rpm
